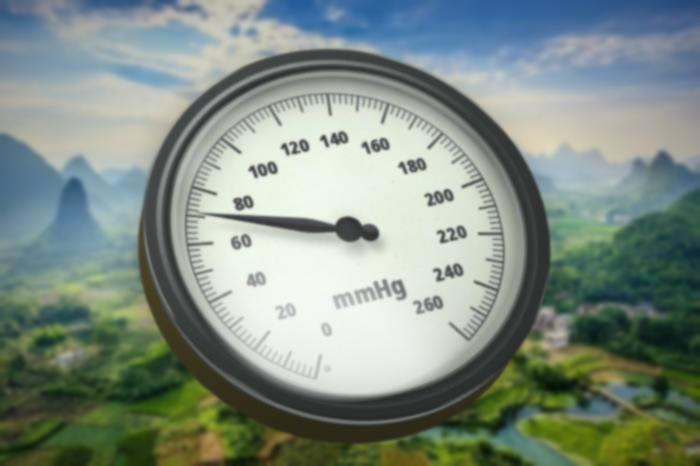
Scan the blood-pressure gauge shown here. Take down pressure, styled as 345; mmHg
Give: 70; mmHg
